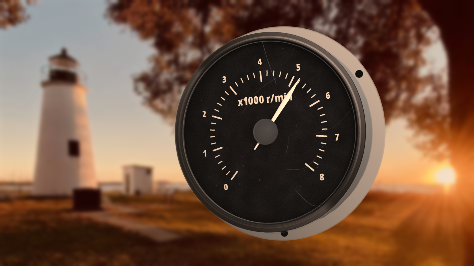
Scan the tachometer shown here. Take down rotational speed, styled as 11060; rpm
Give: 5200; rpm
